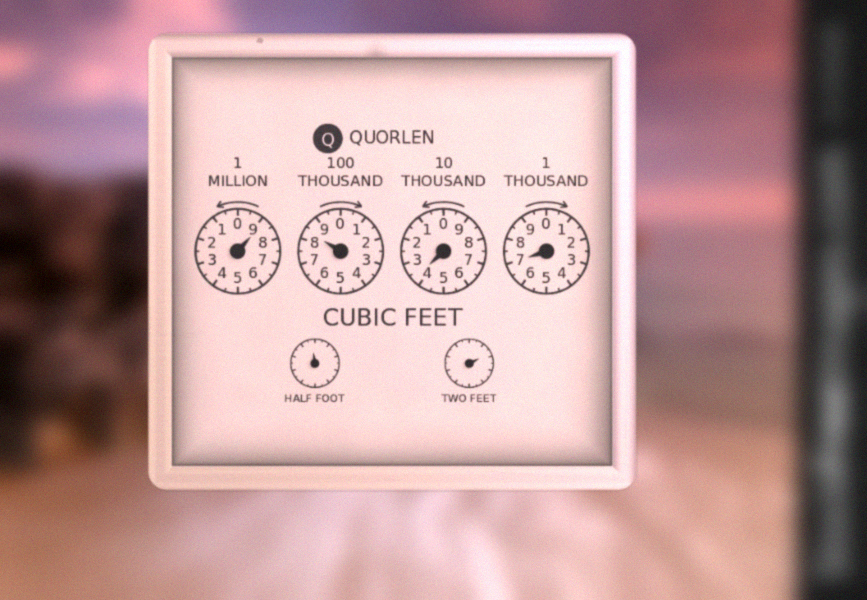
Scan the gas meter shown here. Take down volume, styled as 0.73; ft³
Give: 883700; ft³
